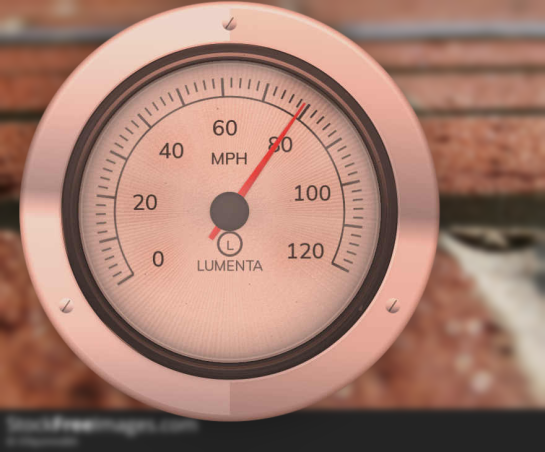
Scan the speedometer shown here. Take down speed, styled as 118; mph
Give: 79; mph
